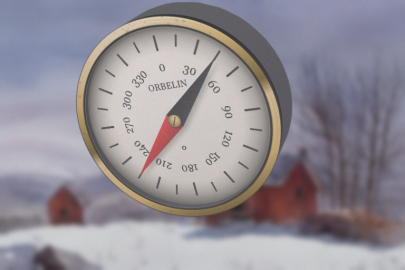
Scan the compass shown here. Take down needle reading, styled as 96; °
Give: 225; °
